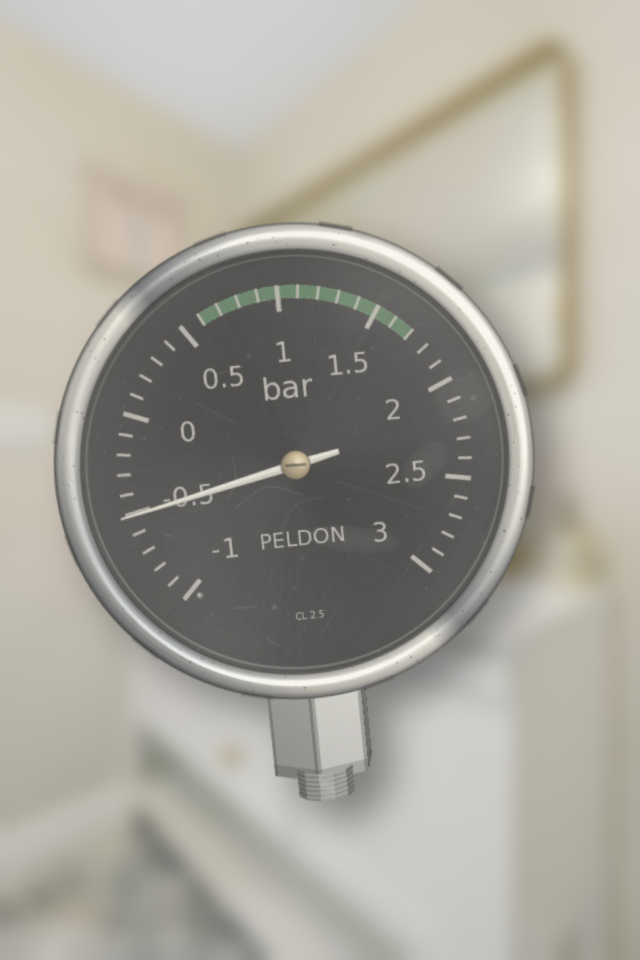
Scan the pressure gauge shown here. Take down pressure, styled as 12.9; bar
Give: -0.5; bar
